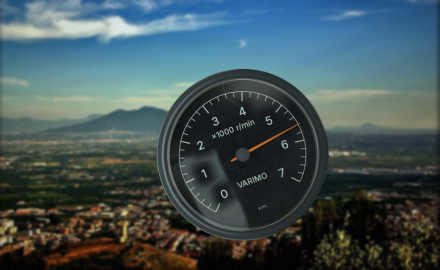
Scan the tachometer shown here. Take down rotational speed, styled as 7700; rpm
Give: 5600; rpm
